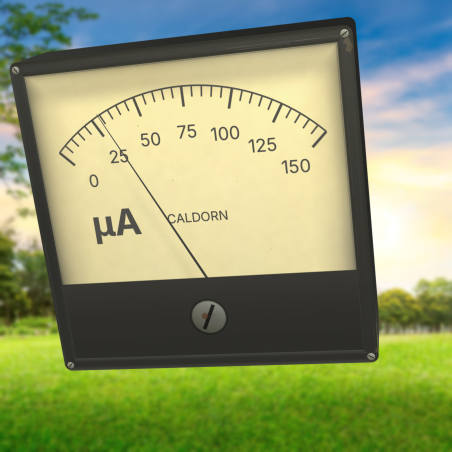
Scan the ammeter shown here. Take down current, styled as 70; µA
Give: 30; µA
